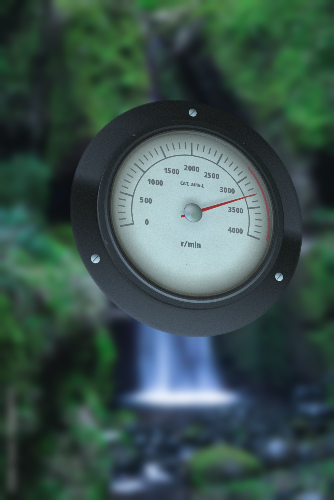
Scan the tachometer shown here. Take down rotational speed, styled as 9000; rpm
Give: 3300; rpm
